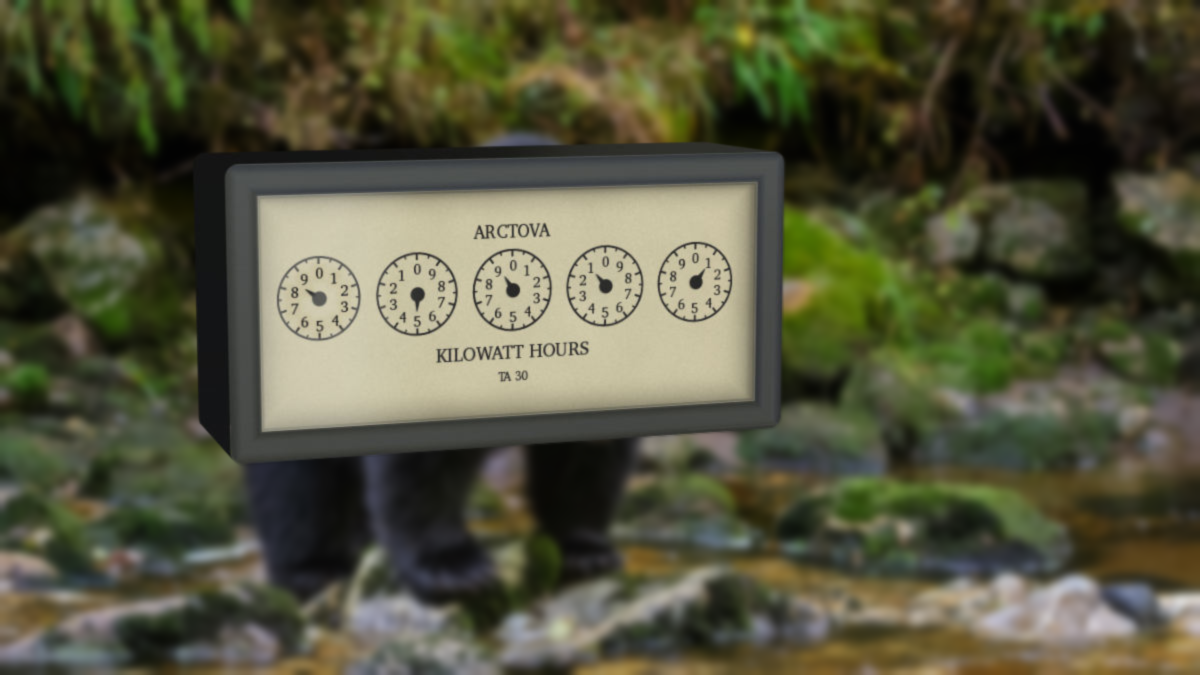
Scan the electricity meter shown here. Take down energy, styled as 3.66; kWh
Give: 84911; kWh
